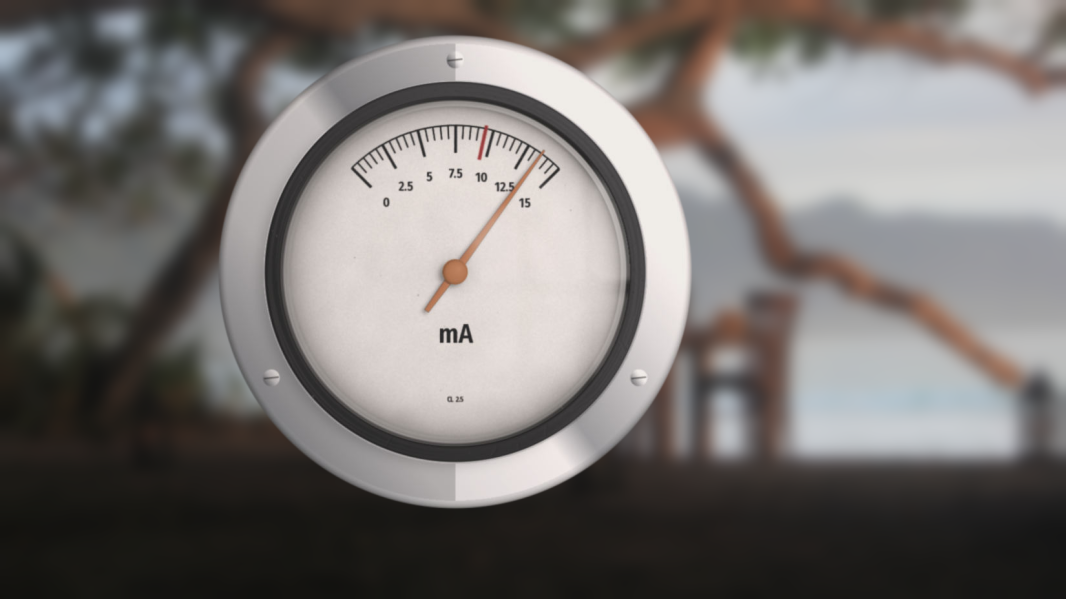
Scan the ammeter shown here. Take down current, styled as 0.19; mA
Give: 13.5; mA
